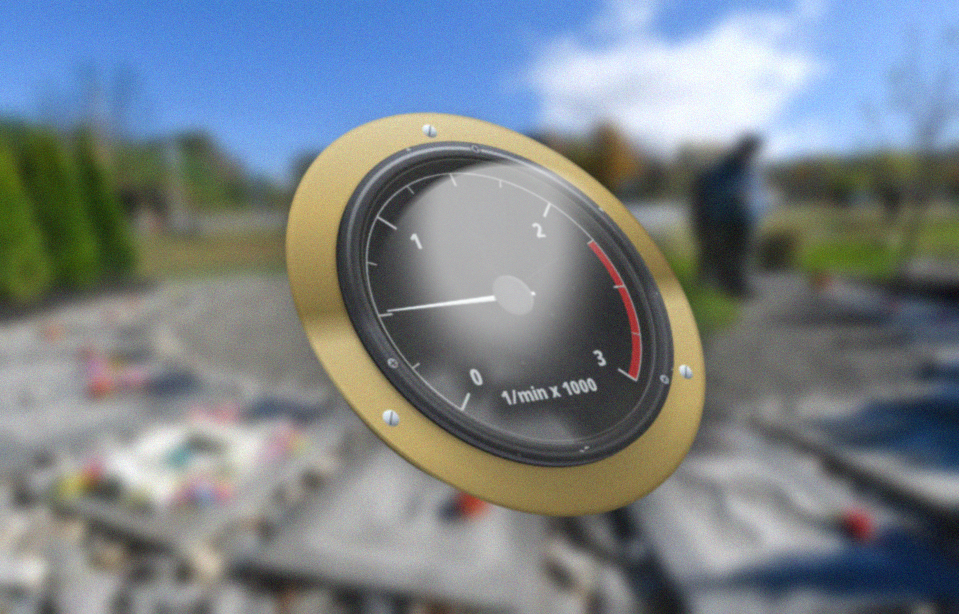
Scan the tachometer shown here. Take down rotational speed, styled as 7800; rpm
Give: 500; rpm
